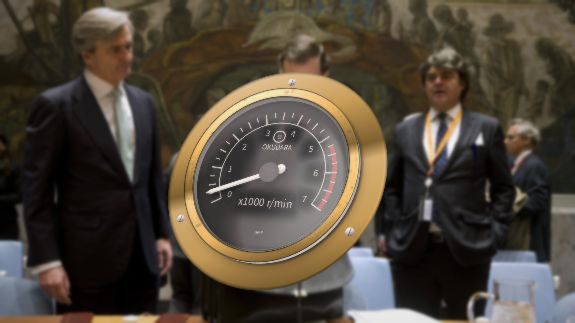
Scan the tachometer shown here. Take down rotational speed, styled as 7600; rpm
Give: 250; rpm
